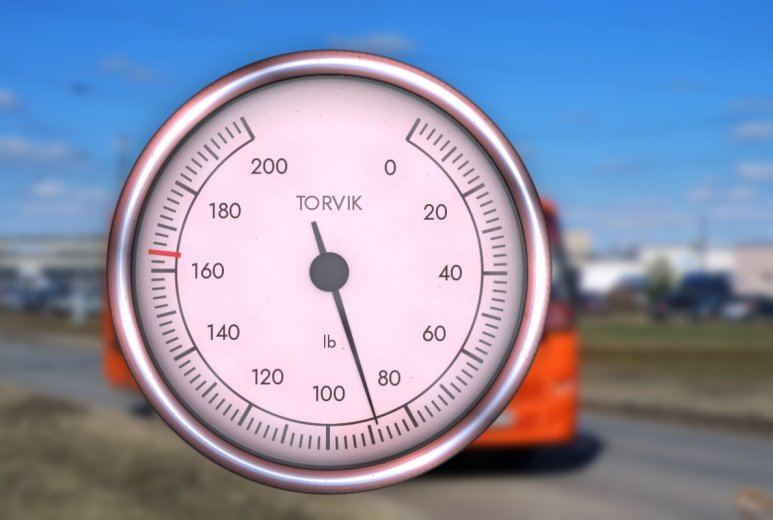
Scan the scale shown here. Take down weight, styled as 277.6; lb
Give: 88; lb
